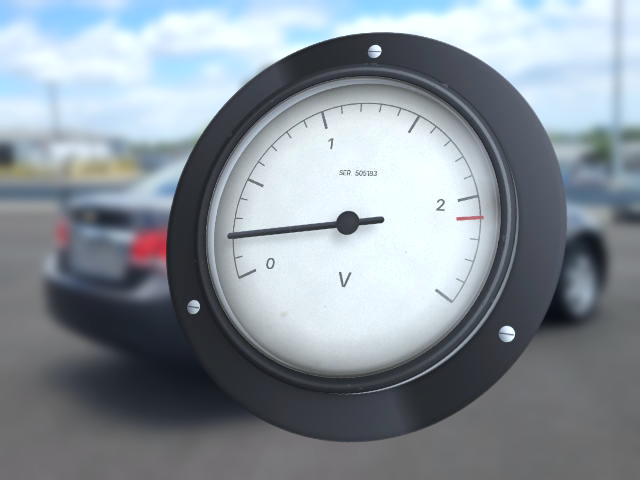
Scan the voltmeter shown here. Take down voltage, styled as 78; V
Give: 0.2; V
